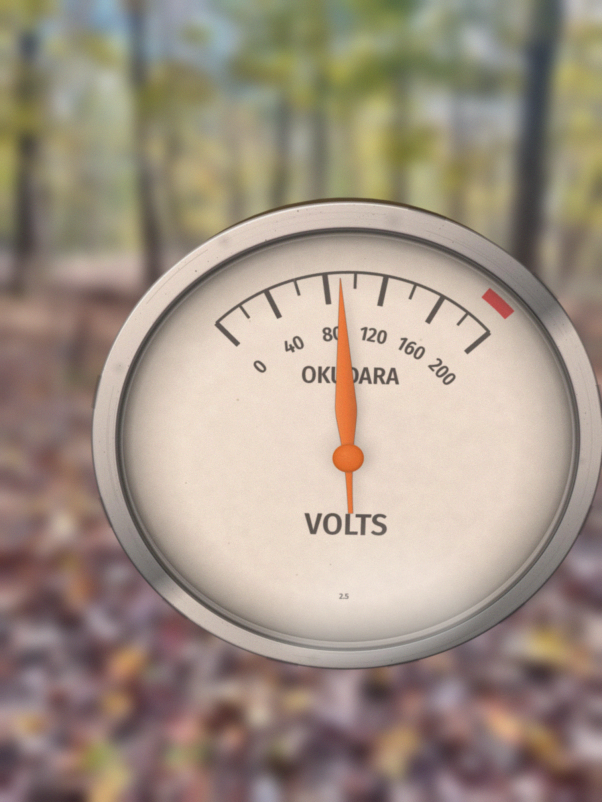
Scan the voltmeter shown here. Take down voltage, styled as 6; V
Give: 90; V
